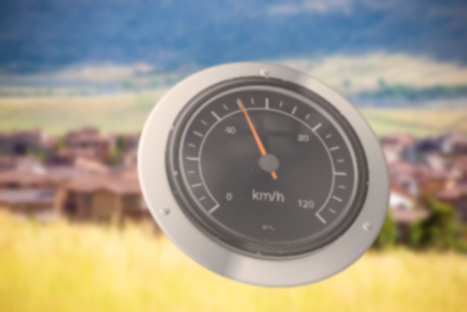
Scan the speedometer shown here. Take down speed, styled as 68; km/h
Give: 50; km/h
